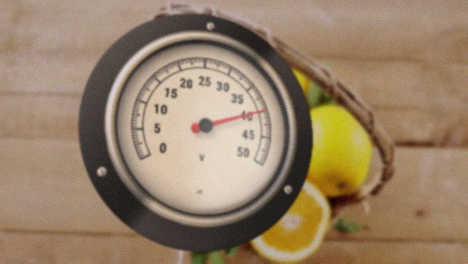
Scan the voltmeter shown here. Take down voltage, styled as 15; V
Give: 40; V
